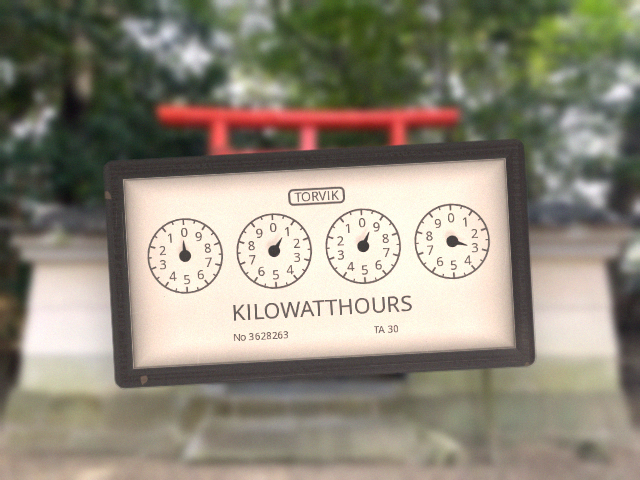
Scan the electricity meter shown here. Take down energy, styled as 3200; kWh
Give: 93; kWh
